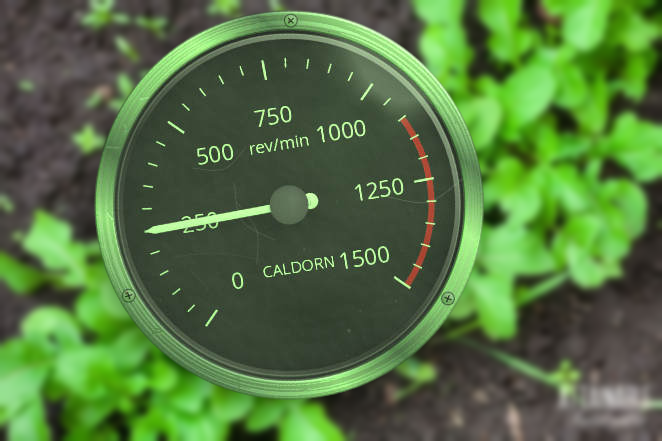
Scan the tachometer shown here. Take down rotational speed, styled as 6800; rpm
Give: 250; rpm
